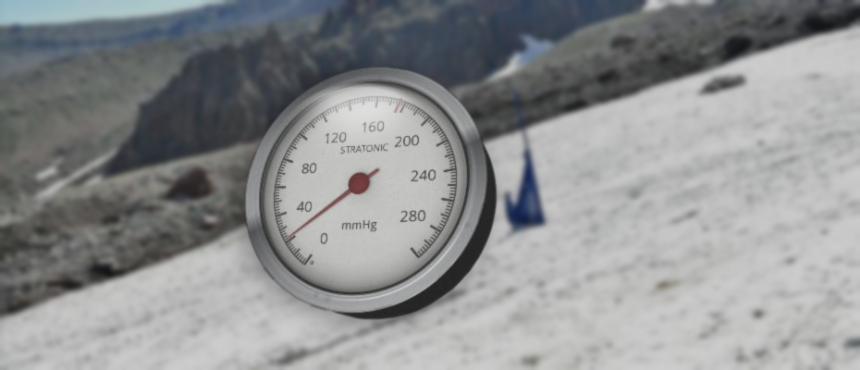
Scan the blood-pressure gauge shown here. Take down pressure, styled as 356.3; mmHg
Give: 20; mmHg
